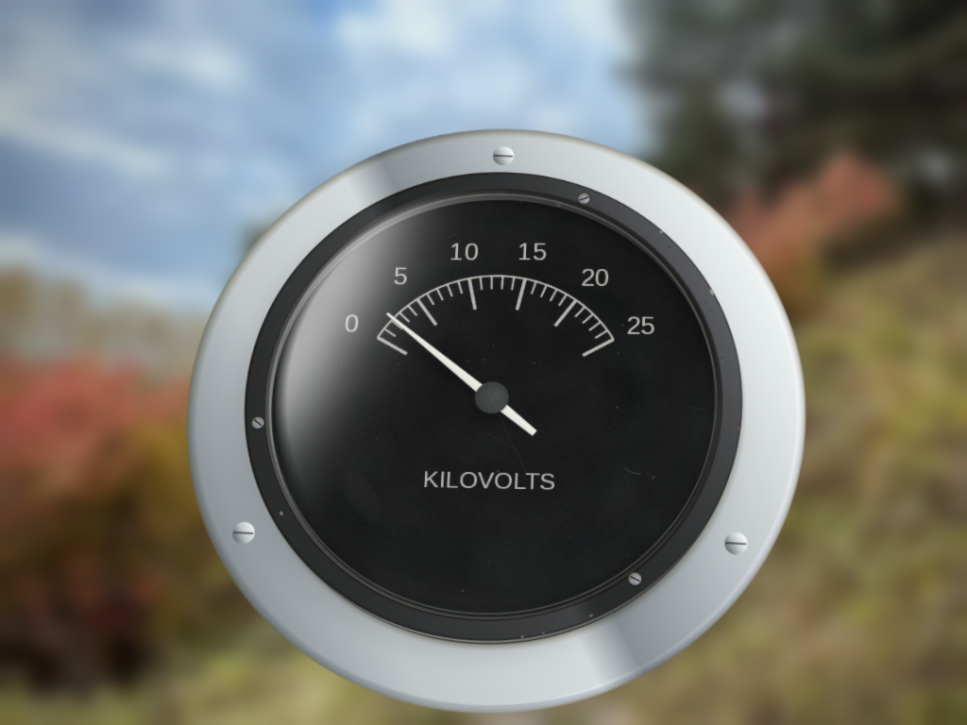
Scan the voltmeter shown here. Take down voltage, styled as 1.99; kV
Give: 2; kV
